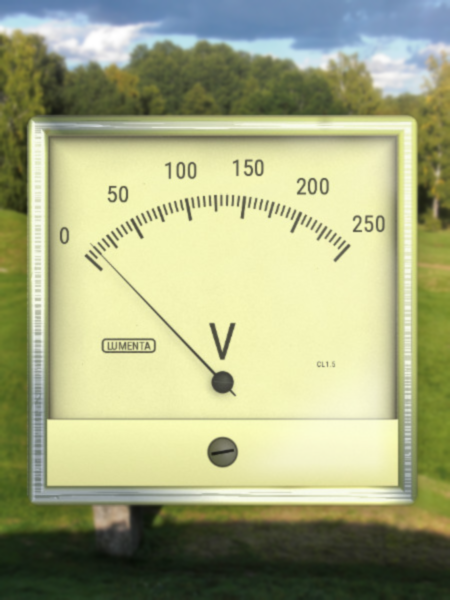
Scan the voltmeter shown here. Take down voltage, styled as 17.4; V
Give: 10; V
